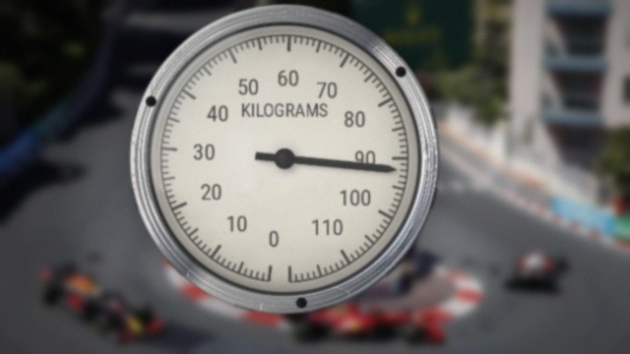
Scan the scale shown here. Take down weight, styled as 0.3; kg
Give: 92; kg
